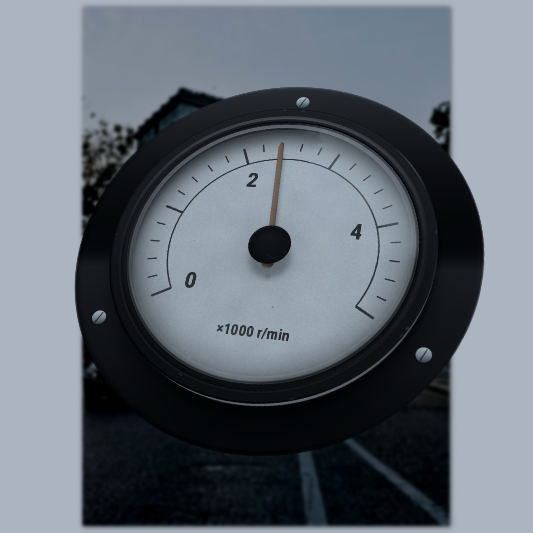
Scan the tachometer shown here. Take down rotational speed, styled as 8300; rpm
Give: 2400; rpm
